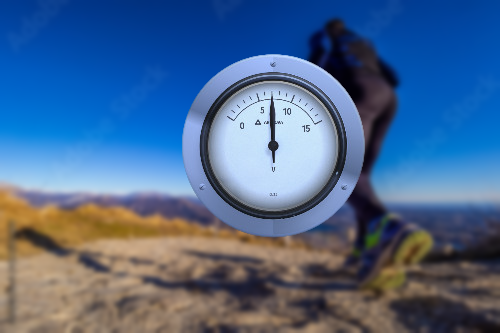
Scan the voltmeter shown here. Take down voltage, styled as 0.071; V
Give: 7; V
